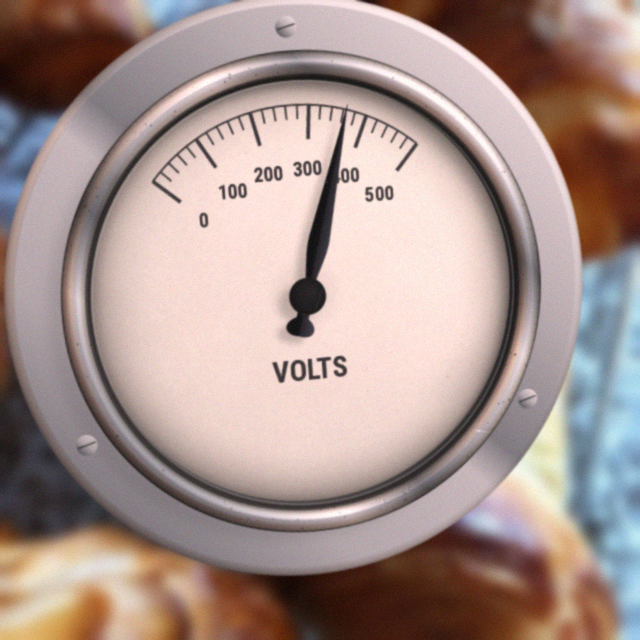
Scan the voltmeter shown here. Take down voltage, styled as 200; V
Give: 360; V
